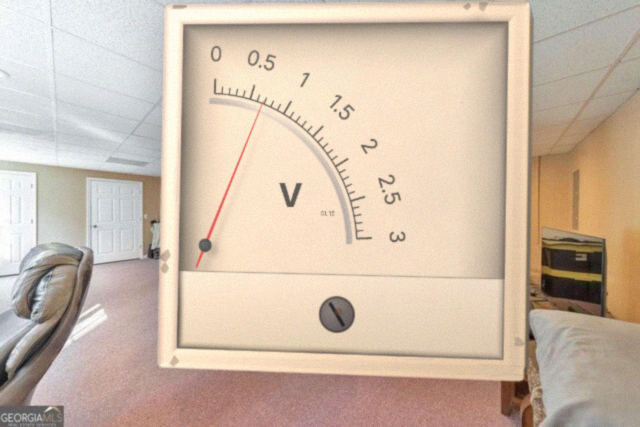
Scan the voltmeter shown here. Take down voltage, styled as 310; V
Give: 0.7; V
